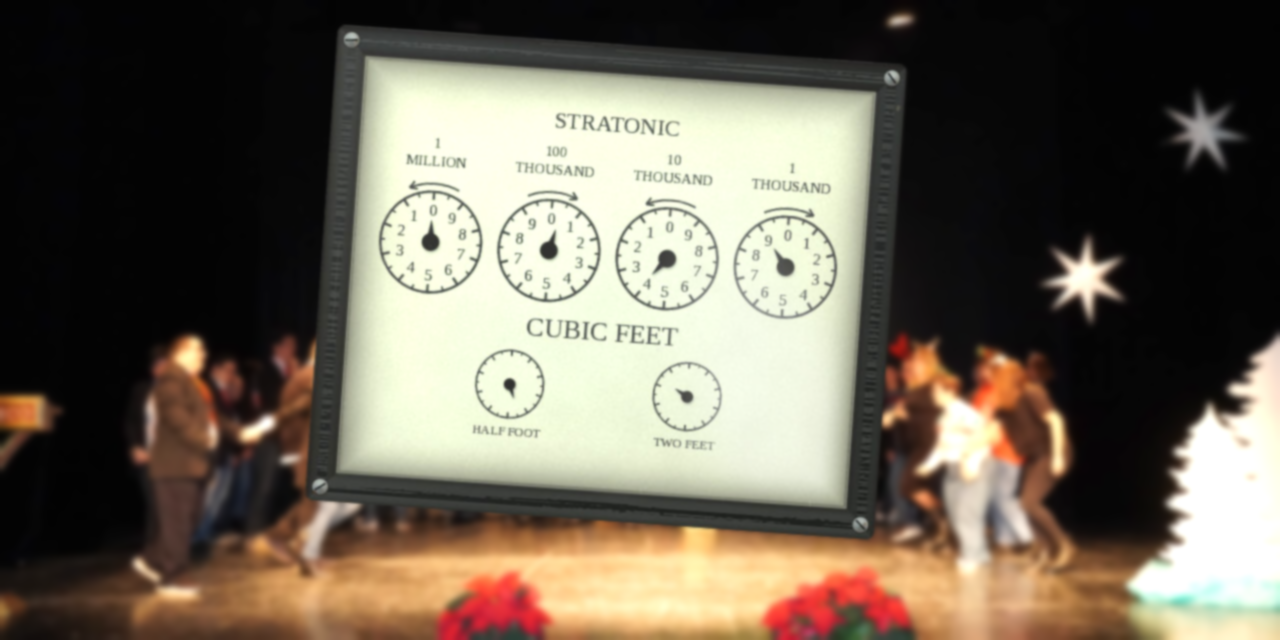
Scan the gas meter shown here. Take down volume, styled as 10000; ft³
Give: 3900; ft³
